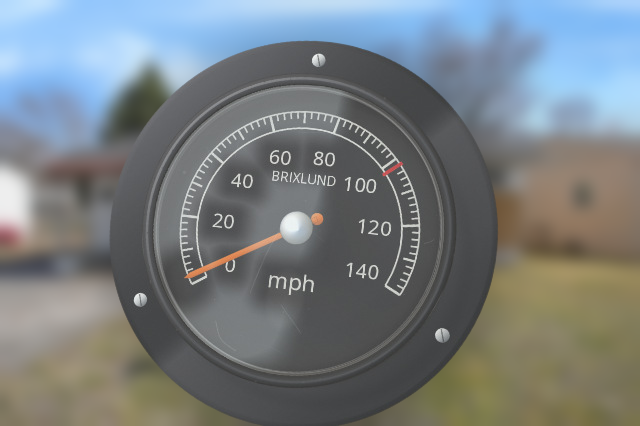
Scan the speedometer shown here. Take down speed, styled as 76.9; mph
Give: 2; mph
